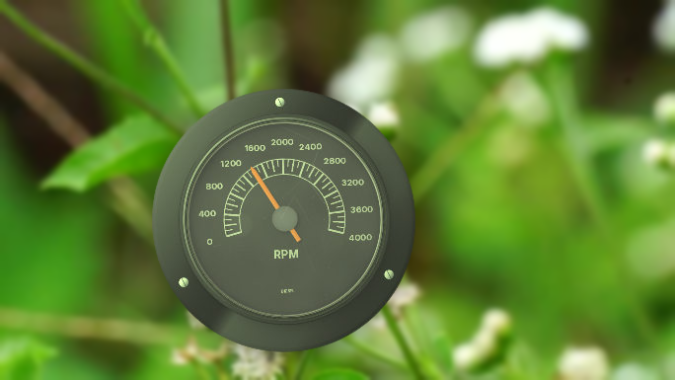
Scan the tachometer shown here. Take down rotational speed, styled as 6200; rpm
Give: 1400; rpm
